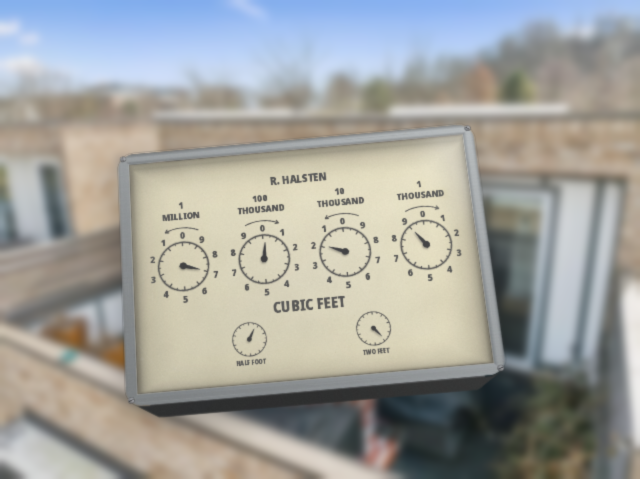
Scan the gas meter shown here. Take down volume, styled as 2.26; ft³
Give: 701900; ft³
